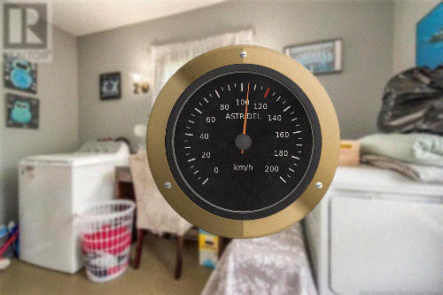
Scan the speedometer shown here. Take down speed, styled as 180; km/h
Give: 105; km/h
